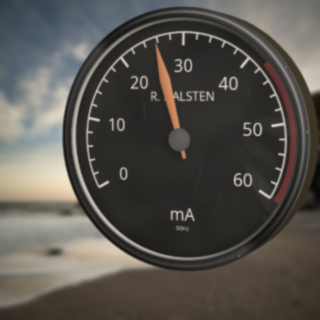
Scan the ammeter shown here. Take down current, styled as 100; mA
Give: 26; mA
